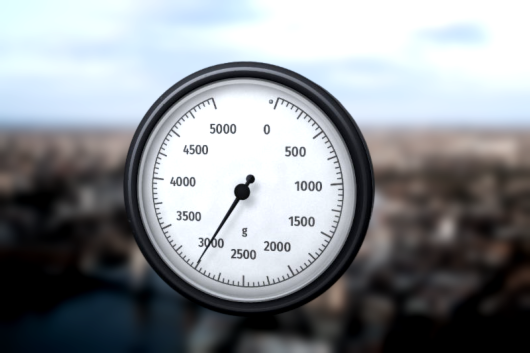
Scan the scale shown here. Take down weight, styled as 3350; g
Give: 3000; g
